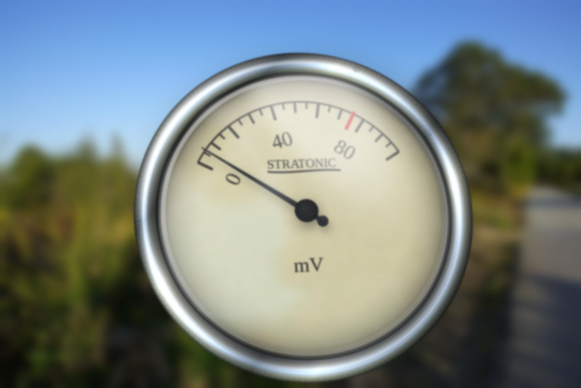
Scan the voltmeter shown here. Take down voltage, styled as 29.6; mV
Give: 5; mV
